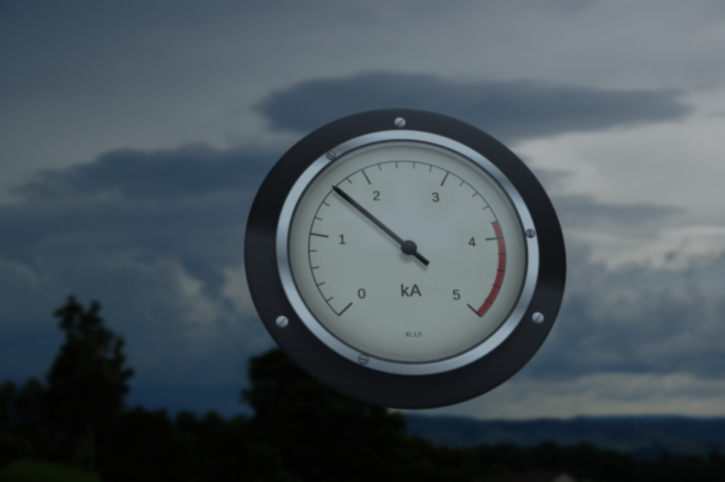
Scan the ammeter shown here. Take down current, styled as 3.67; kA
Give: 1.6; kA
